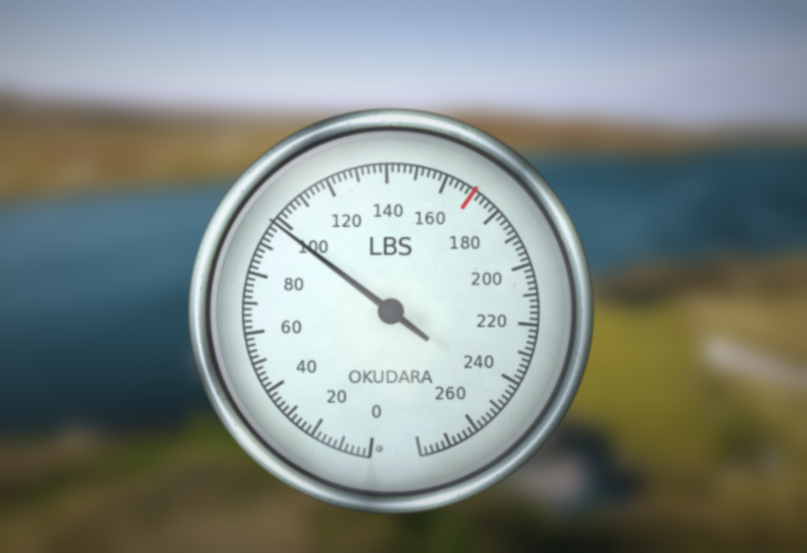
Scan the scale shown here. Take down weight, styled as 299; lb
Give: 98; lb
